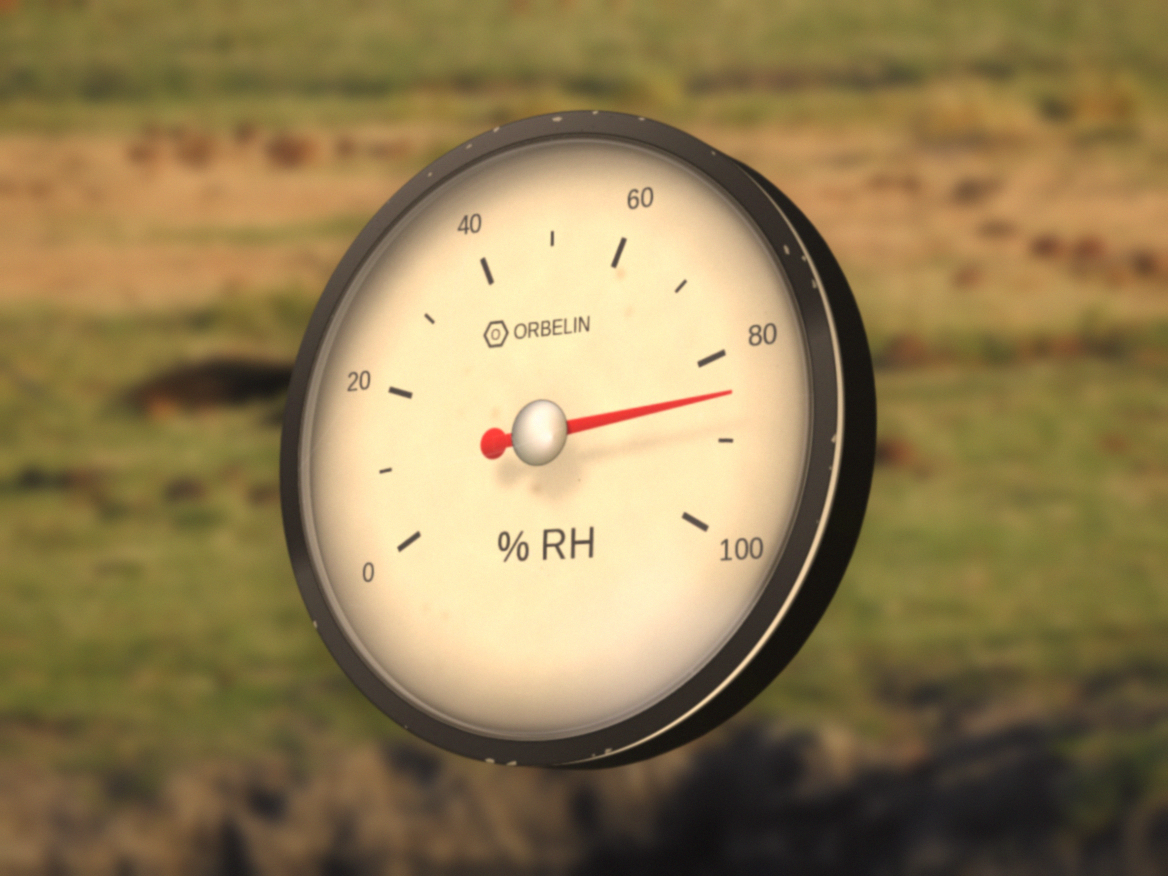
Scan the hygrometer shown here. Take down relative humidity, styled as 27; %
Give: 85; %
